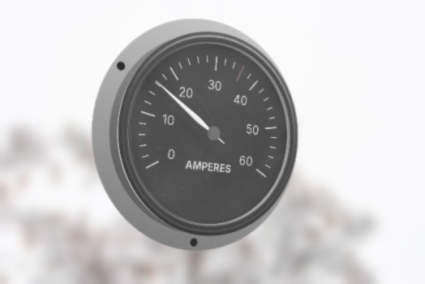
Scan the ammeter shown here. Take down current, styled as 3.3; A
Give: 16; A
